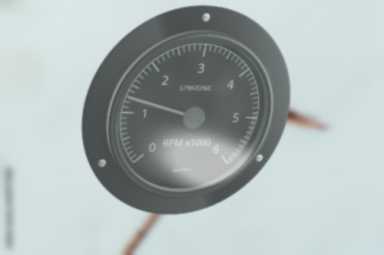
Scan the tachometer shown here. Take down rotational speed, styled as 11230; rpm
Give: 1300; rpm
